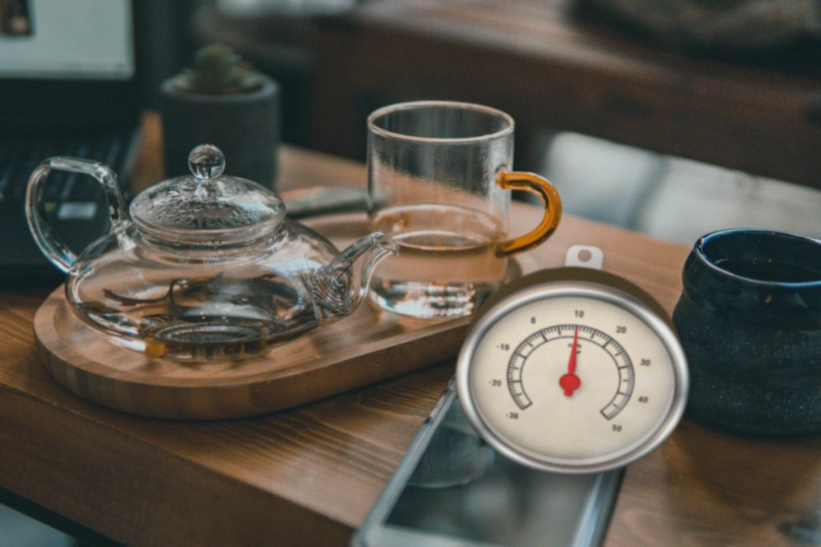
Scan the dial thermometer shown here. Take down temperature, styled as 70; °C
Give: 10; °C
